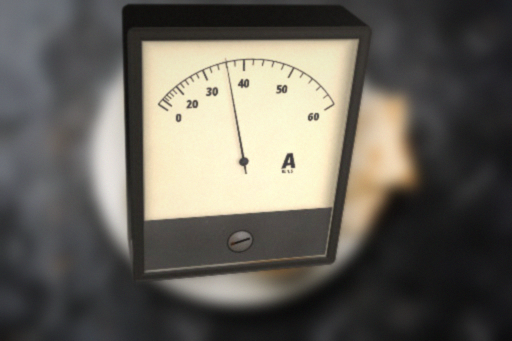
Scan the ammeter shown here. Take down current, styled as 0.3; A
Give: 36; A
